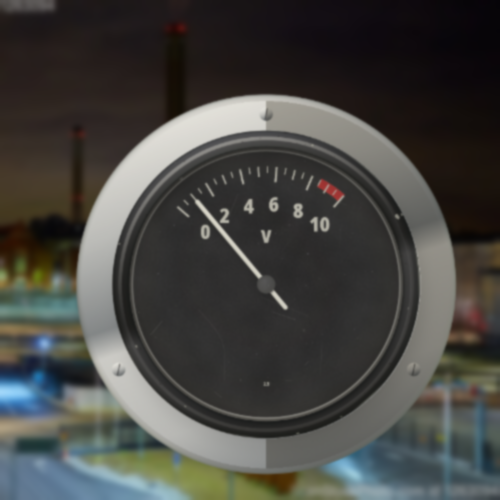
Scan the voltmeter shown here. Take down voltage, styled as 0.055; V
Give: 1; V
